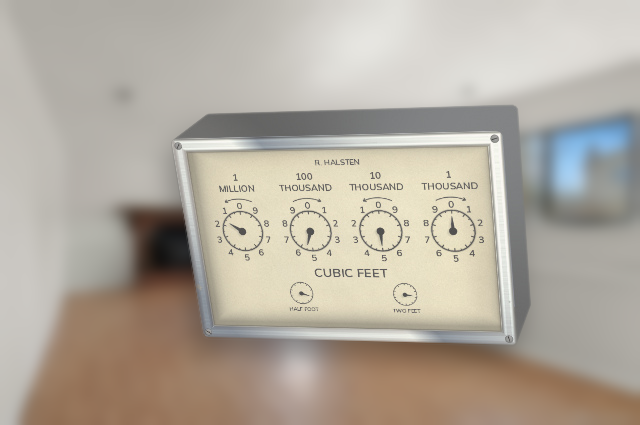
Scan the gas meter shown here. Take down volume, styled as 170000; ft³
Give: 155000; ft³
